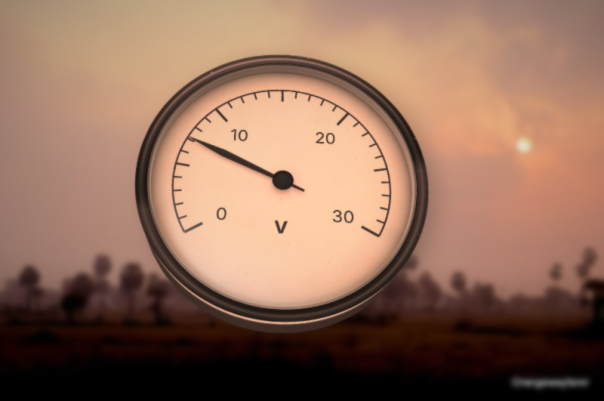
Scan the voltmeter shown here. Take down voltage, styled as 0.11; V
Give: 7; V
